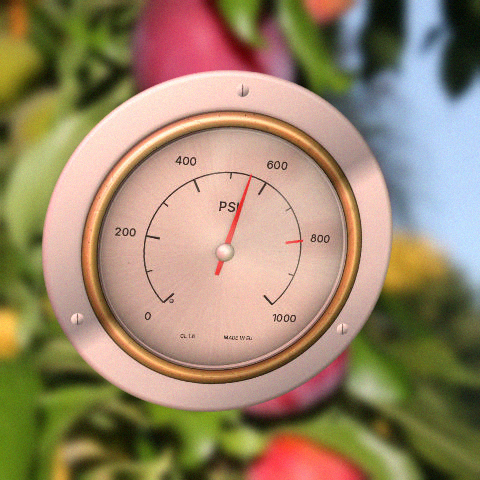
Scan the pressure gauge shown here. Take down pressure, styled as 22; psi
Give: 550; psi
